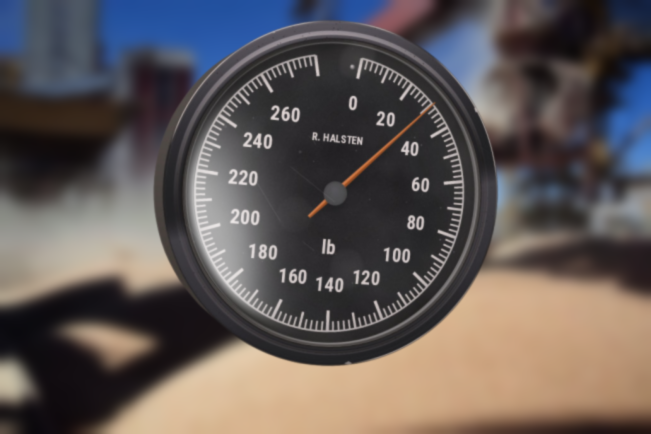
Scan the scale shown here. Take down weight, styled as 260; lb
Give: 30; lb
